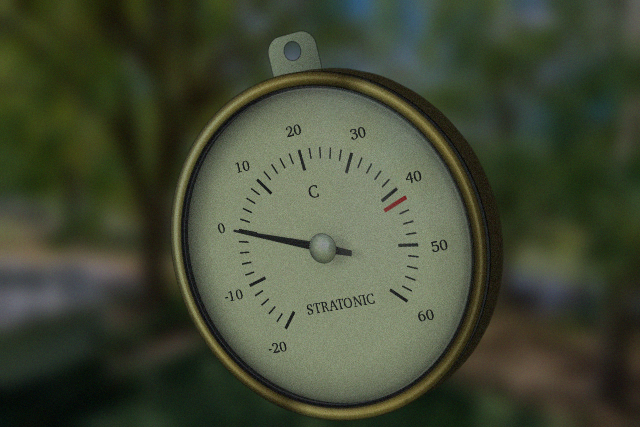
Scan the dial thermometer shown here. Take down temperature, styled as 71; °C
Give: 0; °C
